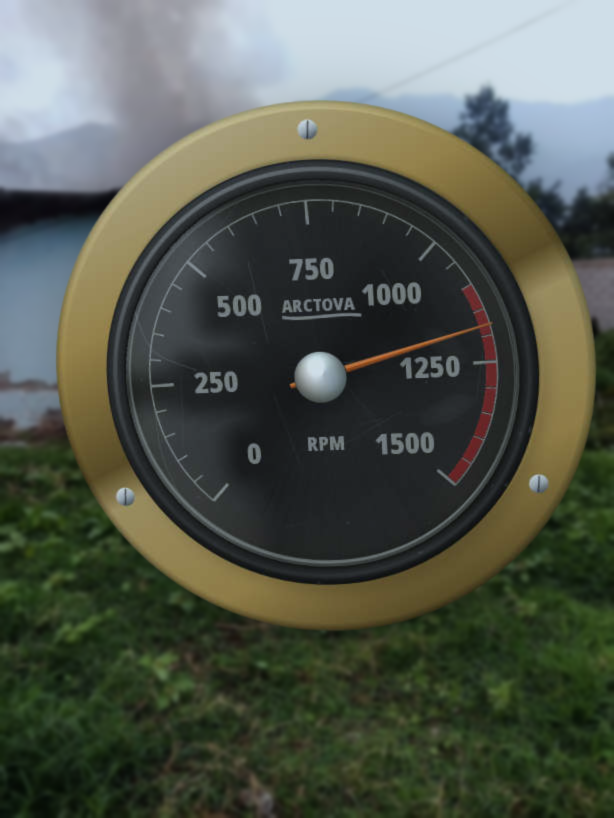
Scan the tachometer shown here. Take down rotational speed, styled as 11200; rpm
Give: 1175; rpm
